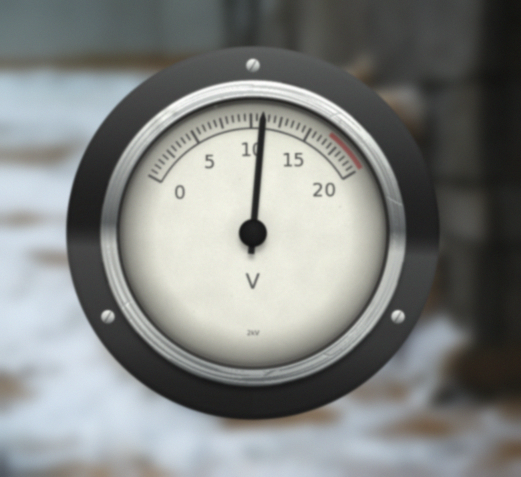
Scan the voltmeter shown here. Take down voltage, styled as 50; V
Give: 11; V
